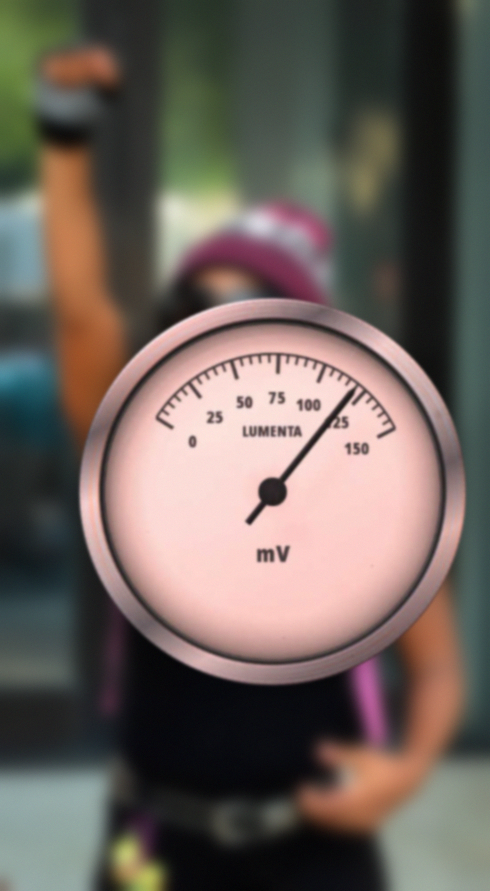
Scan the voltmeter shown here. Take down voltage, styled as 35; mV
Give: 120; mV
